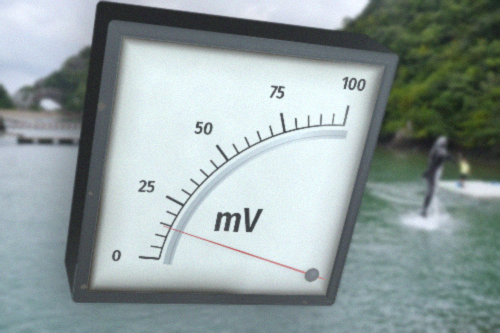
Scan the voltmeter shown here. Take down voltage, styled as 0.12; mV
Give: 15; mV
